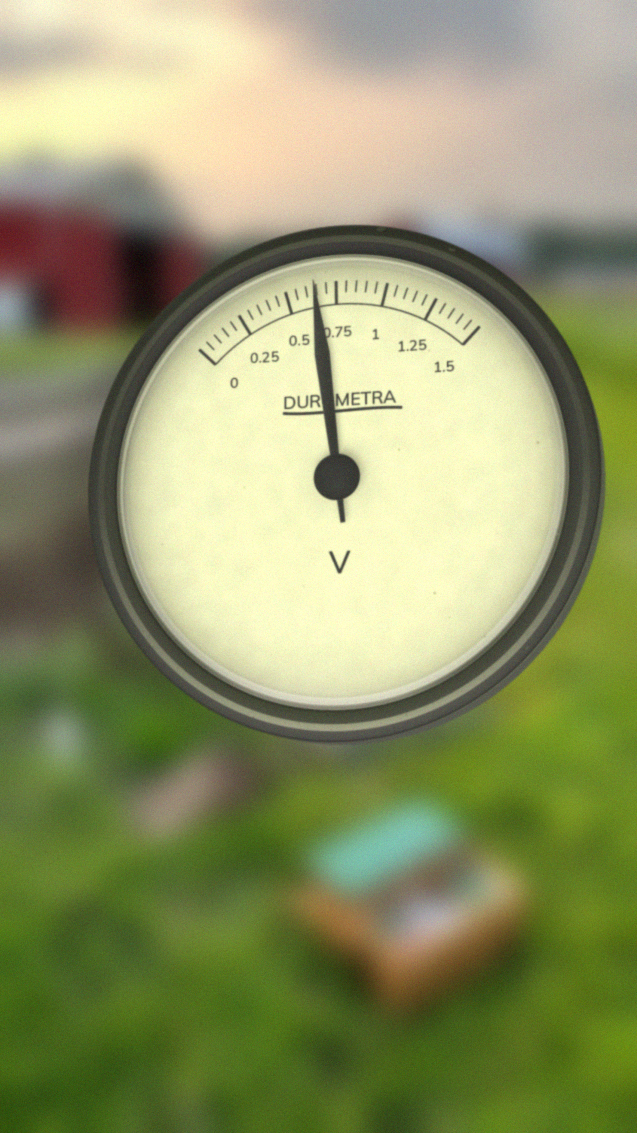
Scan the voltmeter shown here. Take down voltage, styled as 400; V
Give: 0.65; V
